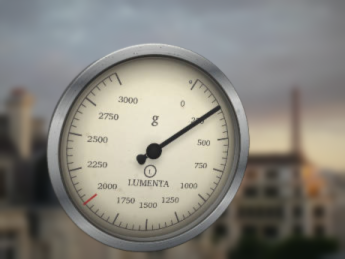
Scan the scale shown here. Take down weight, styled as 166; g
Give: 250; g
